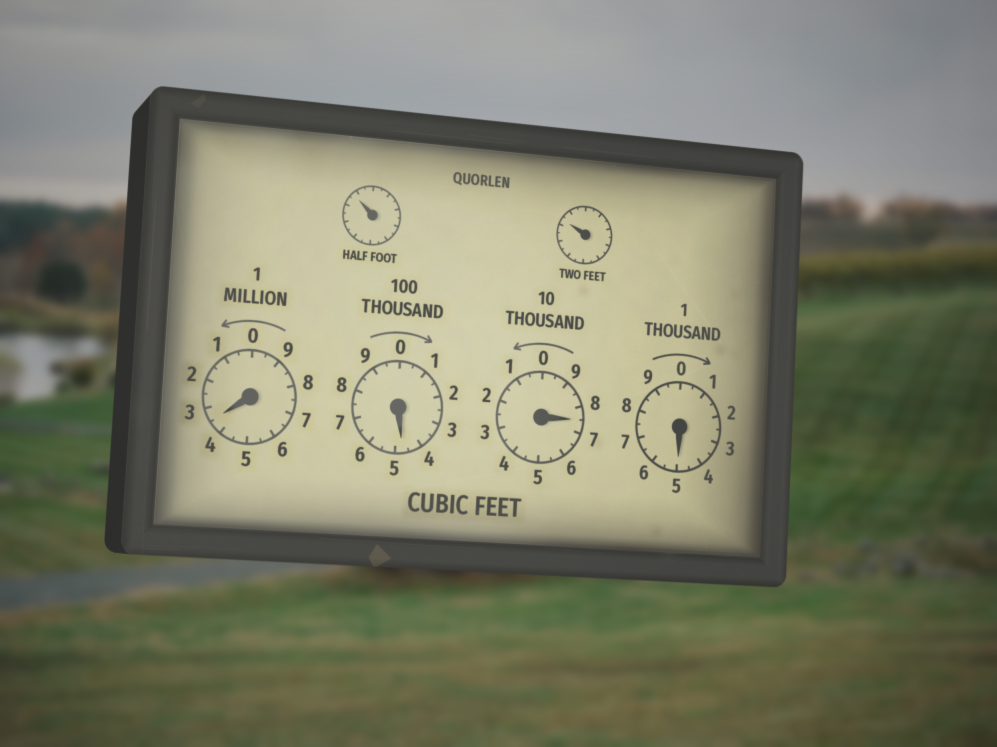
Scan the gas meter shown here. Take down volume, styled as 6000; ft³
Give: 347500; ft³
